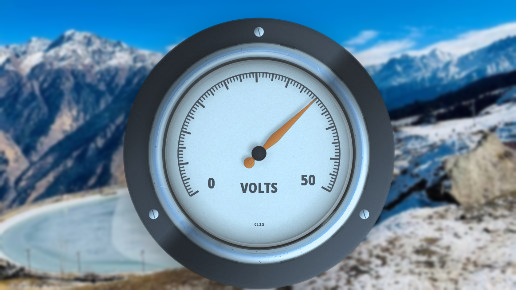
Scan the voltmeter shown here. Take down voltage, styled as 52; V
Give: 35; V
